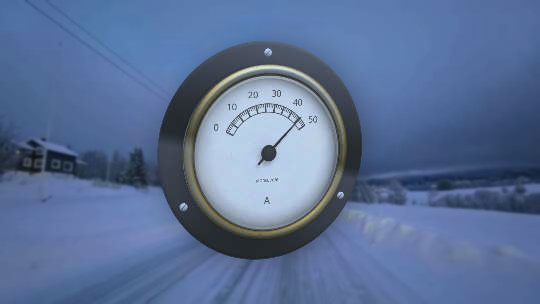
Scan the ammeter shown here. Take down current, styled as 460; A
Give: 45; A
